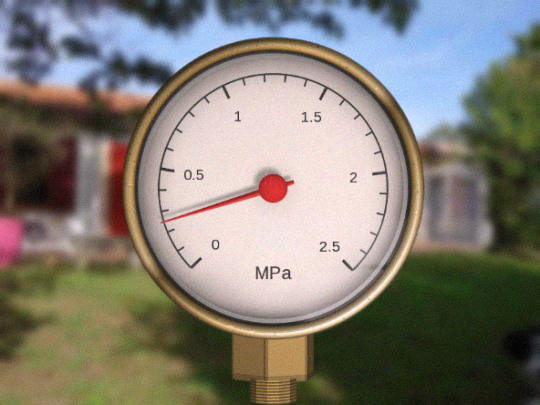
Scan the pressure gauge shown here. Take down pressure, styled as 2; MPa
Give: 0.25; MPa
